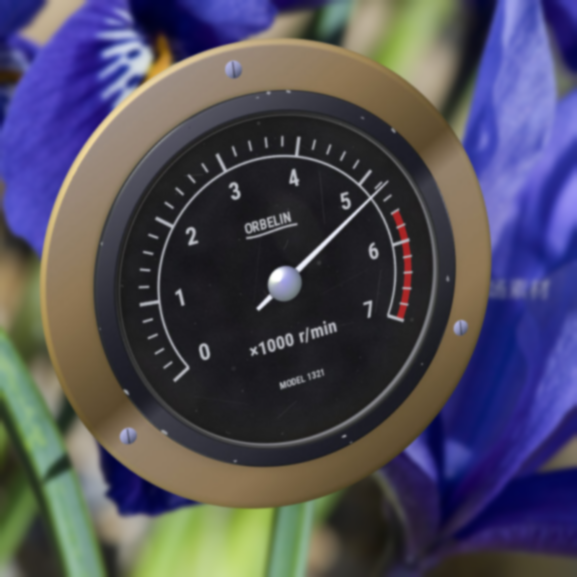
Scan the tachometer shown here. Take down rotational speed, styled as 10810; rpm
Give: 5200; rpm
